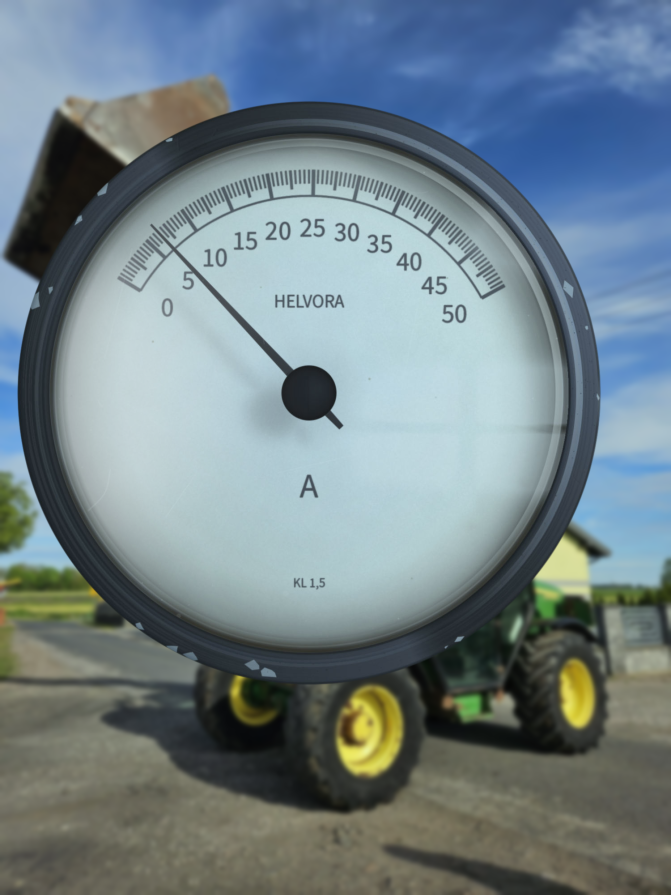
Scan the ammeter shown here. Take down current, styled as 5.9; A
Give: 6.5; A
